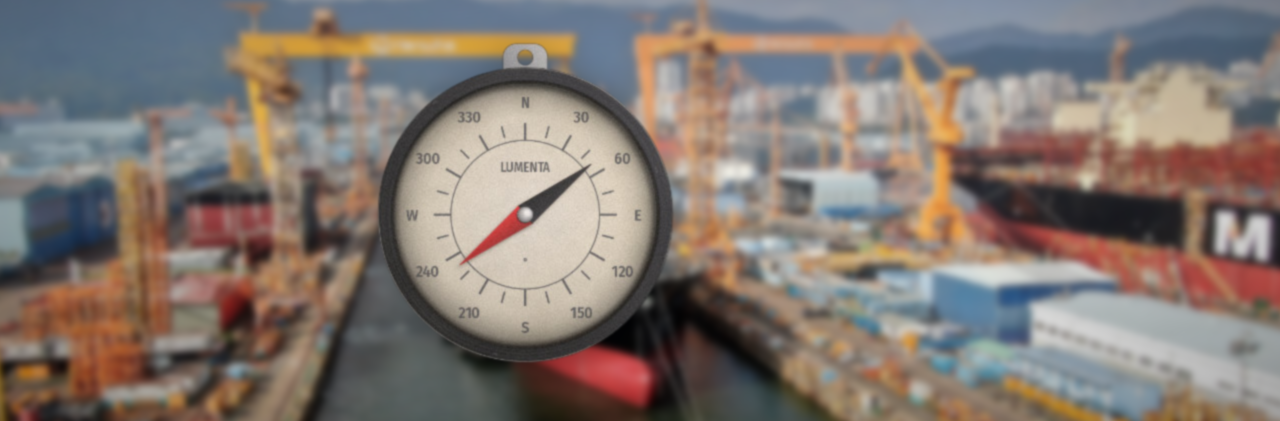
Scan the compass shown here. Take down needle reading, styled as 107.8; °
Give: 232.5; °
